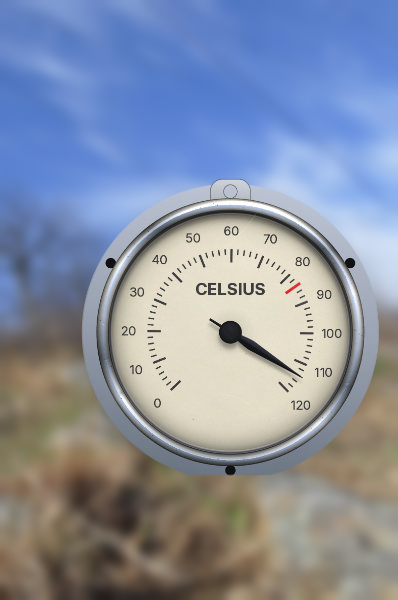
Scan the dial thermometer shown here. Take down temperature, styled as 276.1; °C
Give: 114; °C
